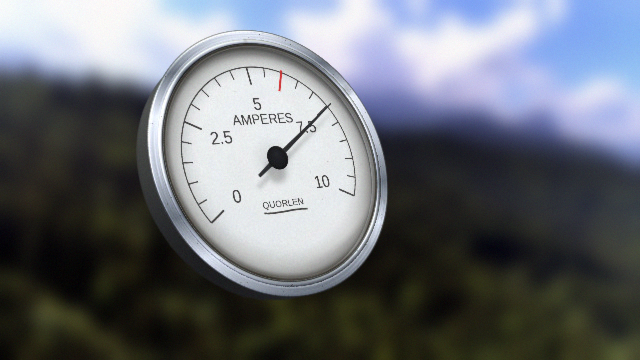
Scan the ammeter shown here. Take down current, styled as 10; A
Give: 7.5; A
